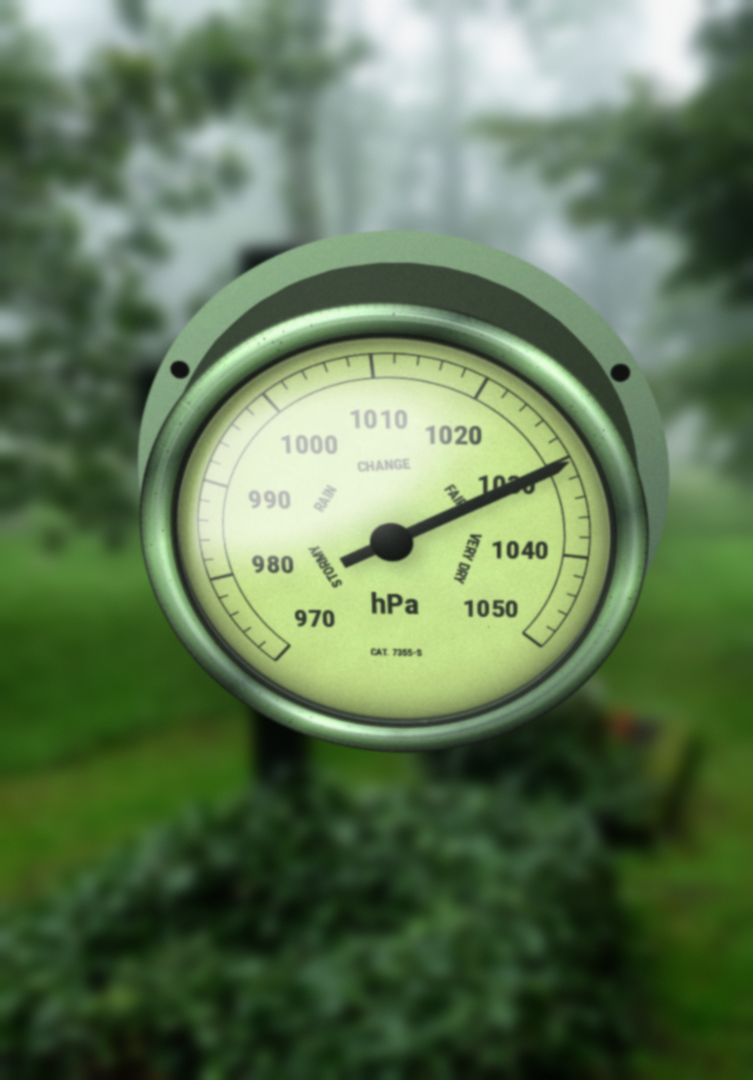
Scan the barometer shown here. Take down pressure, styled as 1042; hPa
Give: 1030; hPa
